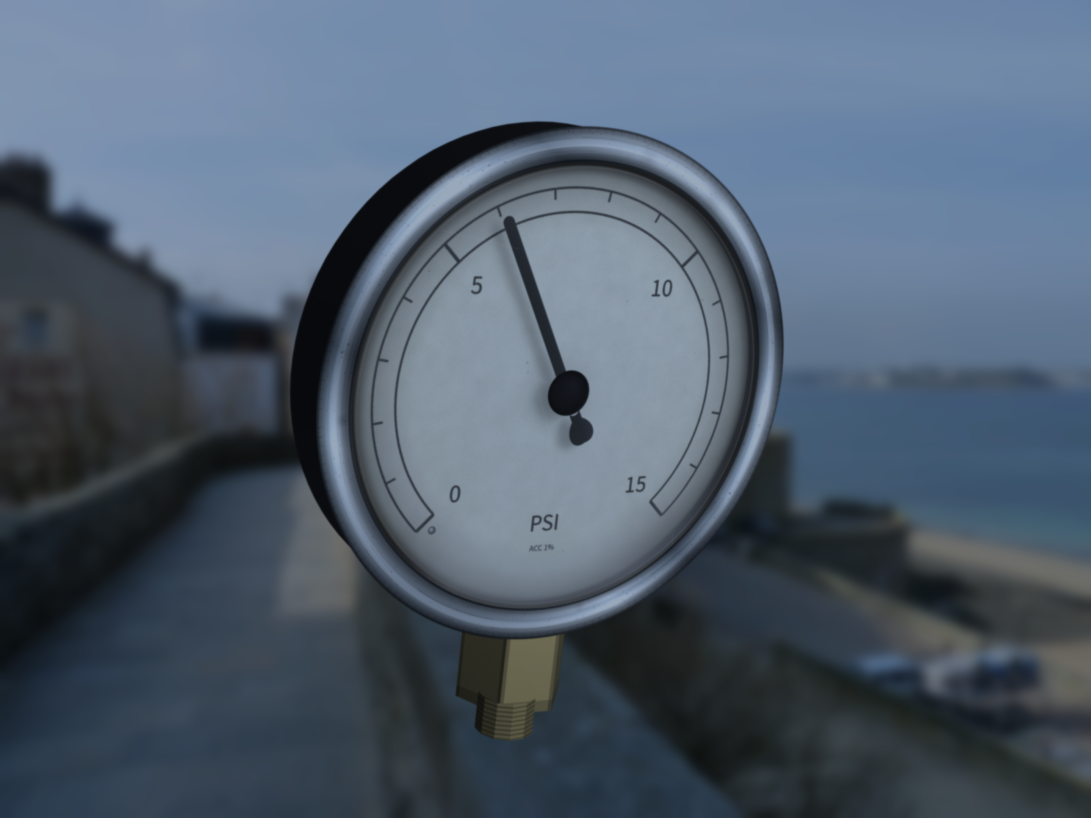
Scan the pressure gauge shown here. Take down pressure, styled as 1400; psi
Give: 6; psi
